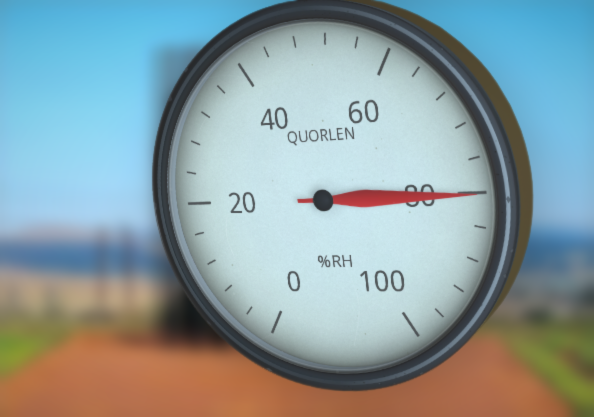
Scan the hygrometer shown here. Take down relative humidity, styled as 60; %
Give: 80; %
